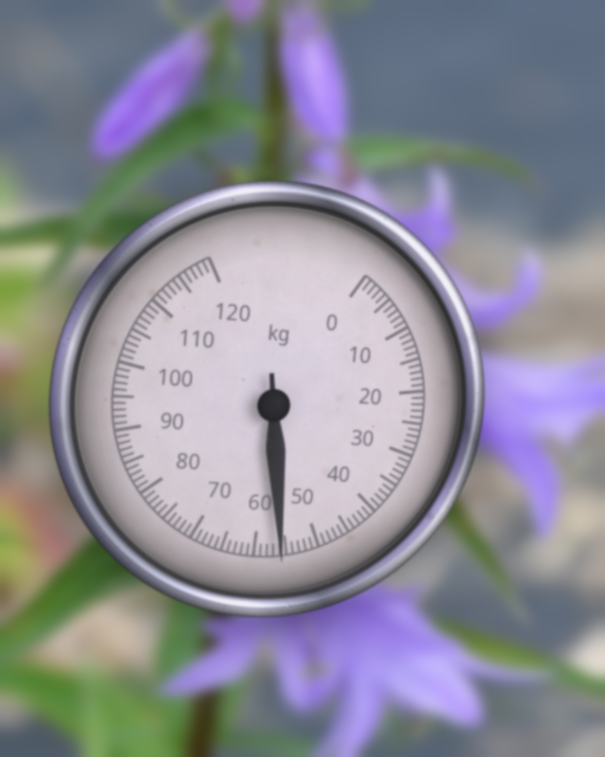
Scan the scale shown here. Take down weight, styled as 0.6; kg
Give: 56; kg
